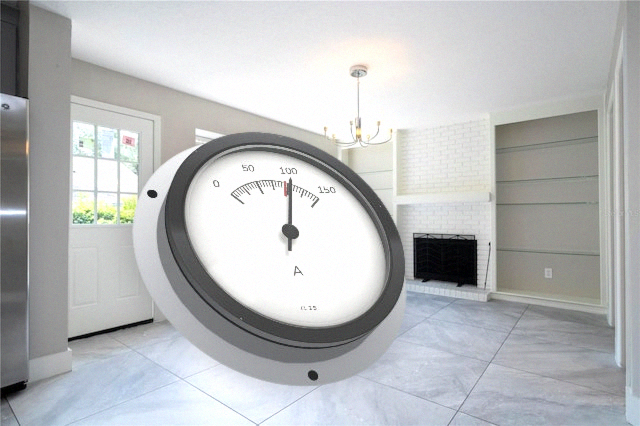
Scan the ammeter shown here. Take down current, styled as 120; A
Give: 100; A
